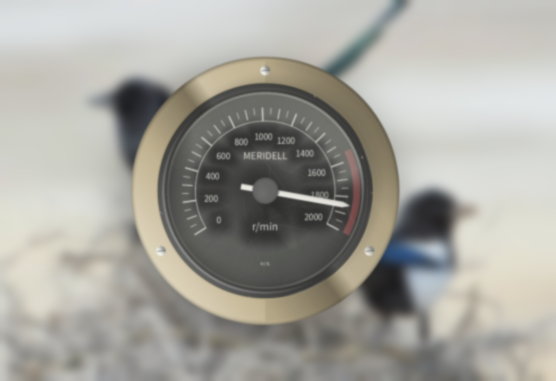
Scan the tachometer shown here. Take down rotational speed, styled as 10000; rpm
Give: 1850; rpm
